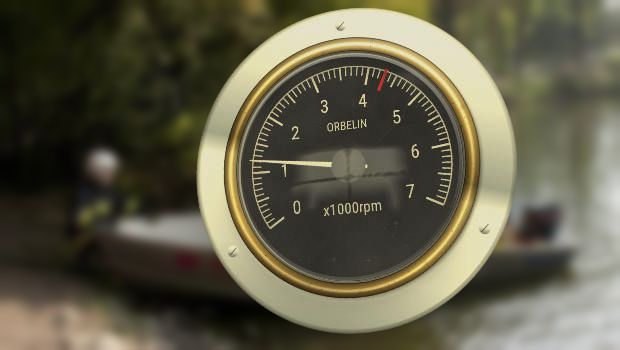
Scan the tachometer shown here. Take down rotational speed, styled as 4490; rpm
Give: 1200; rpm
